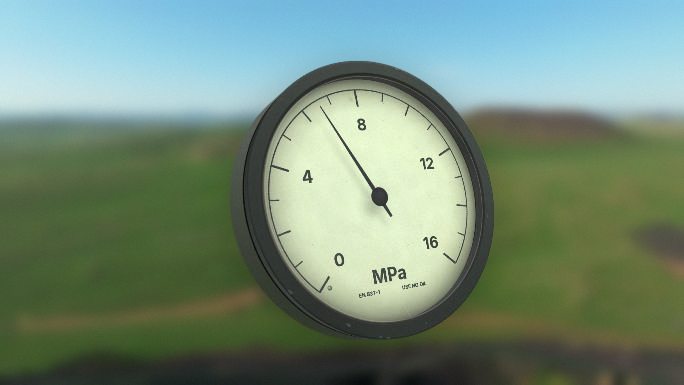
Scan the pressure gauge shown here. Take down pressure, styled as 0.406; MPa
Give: 6.5; MPa
